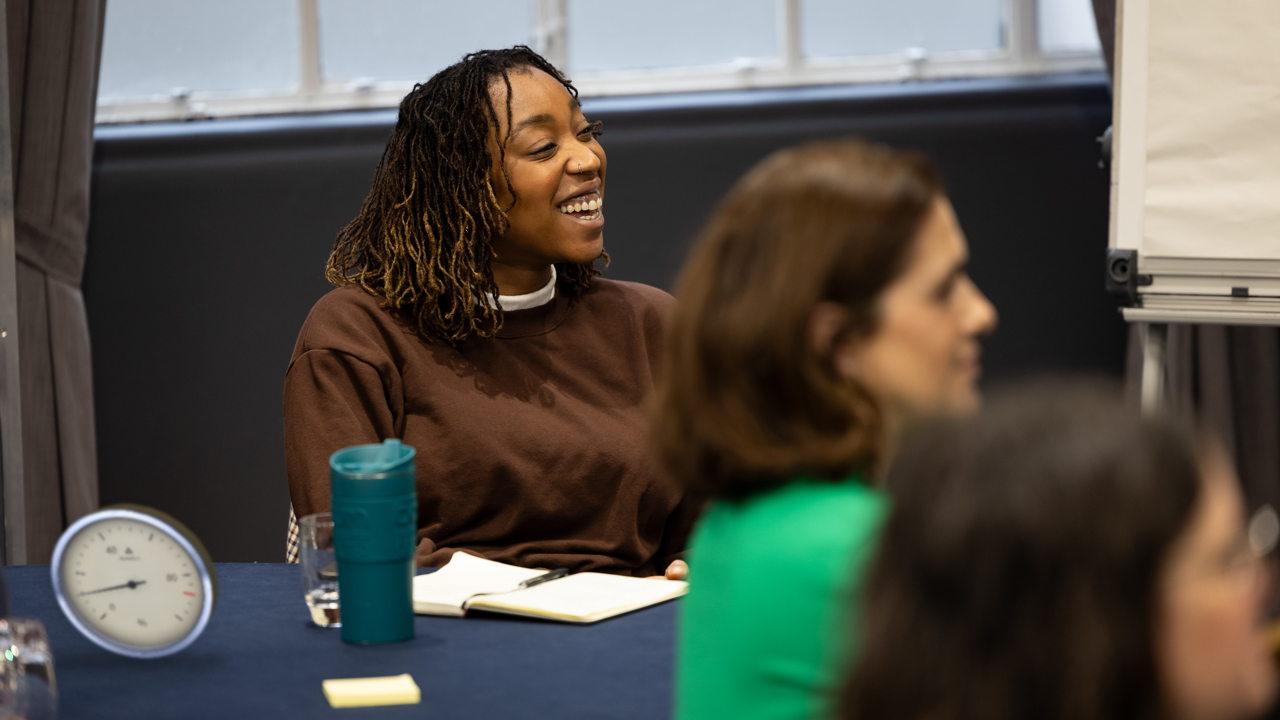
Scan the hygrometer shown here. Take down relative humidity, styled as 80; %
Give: 12; %
